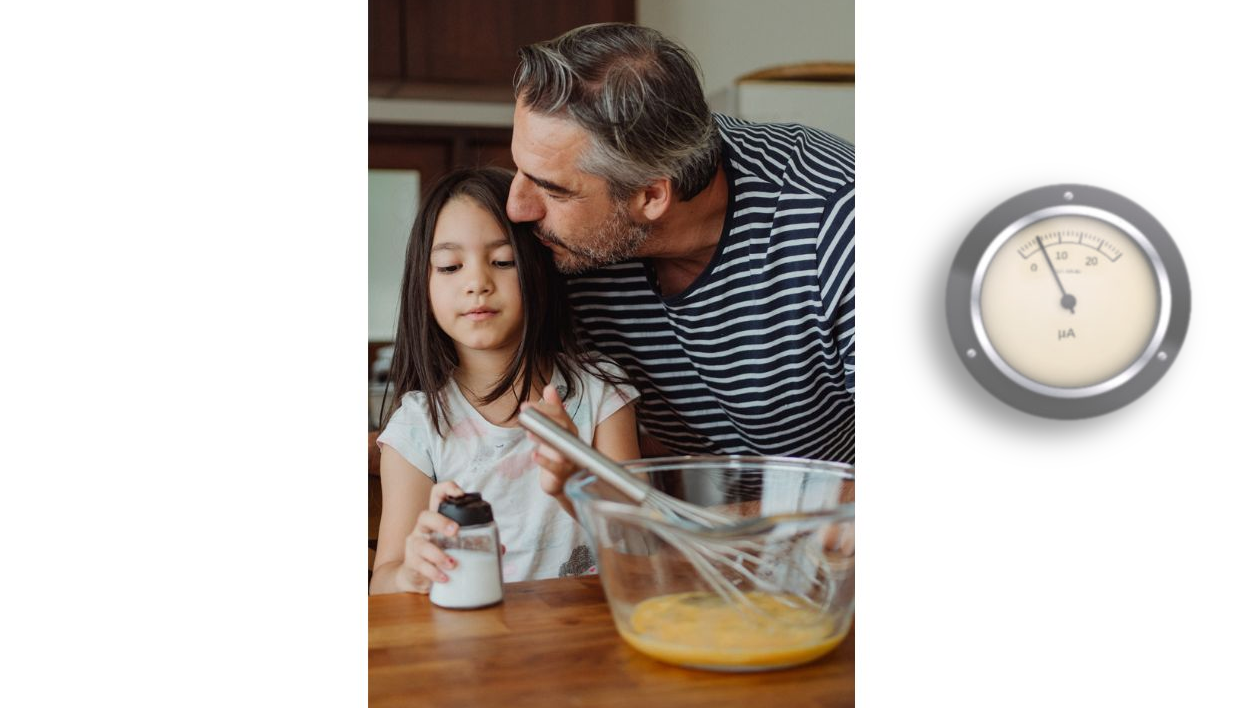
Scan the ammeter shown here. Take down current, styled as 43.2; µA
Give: 5; µA
